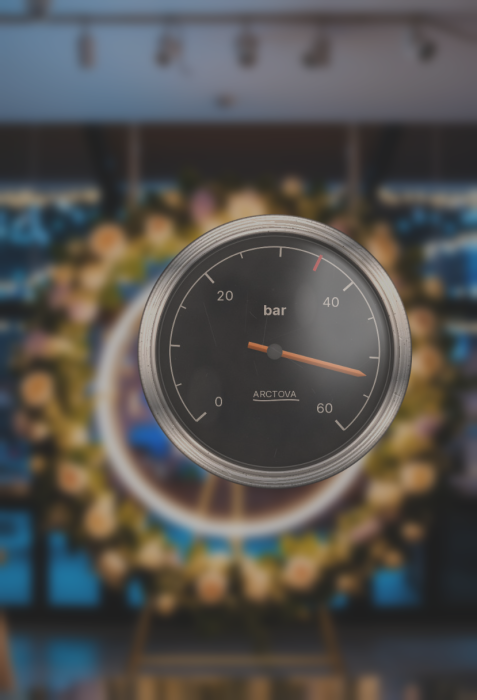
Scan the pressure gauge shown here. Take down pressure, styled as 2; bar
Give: 52.5; bar
